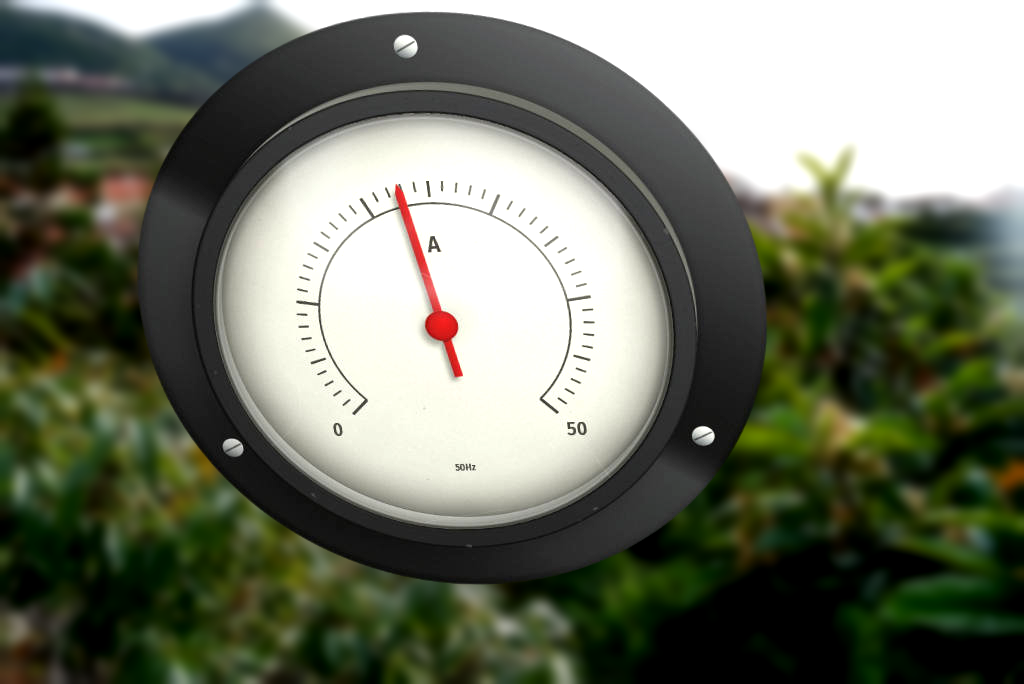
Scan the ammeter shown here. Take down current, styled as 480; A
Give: 23; A
